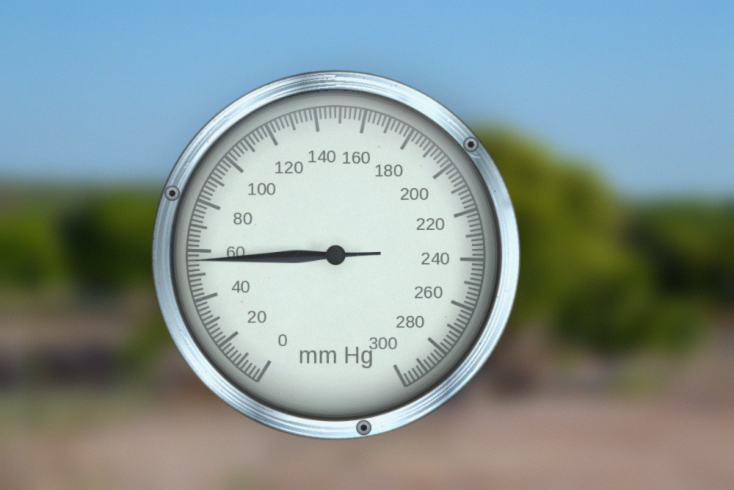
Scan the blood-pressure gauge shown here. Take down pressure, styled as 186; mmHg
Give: 56; mmHg
